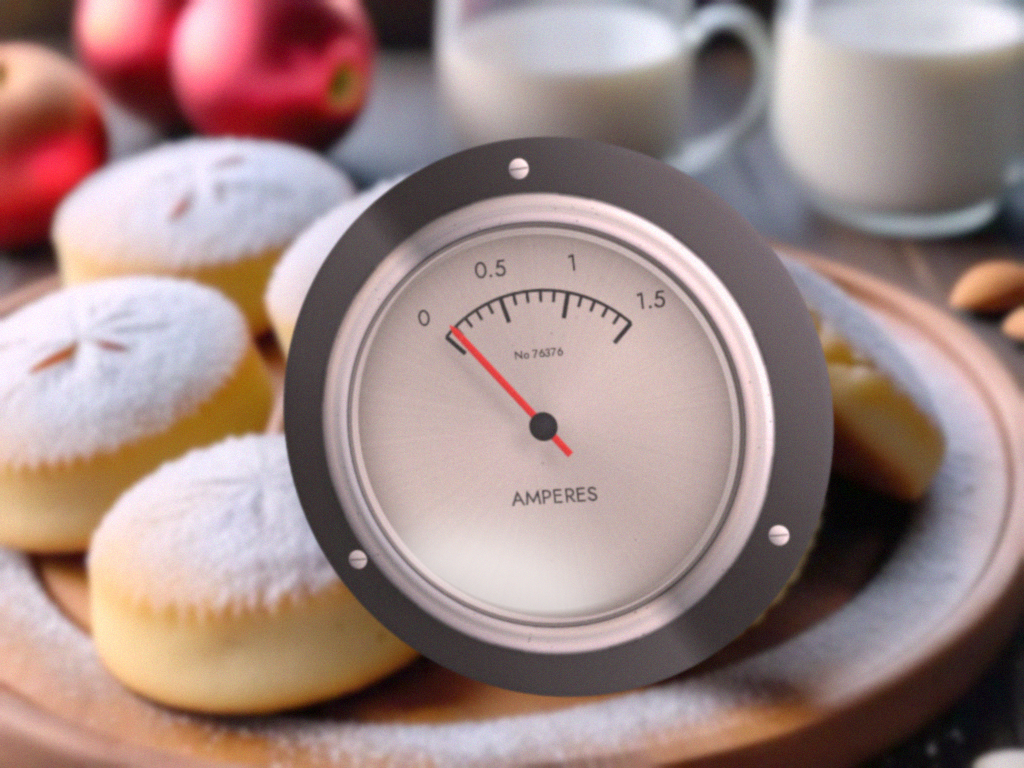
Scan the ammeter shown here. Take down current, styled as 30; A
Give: 0.1; A
